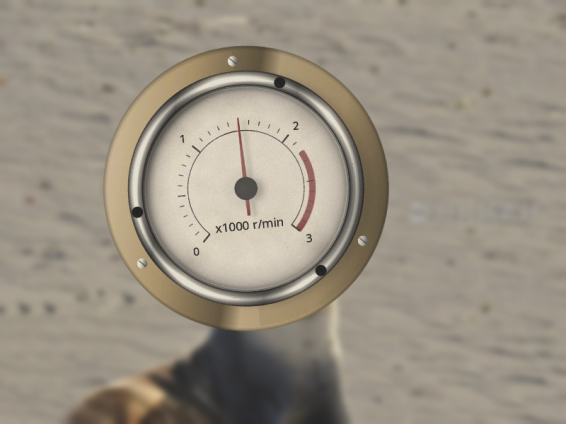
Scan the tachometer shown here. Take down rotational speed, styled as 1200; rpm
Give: 1500; rpm
